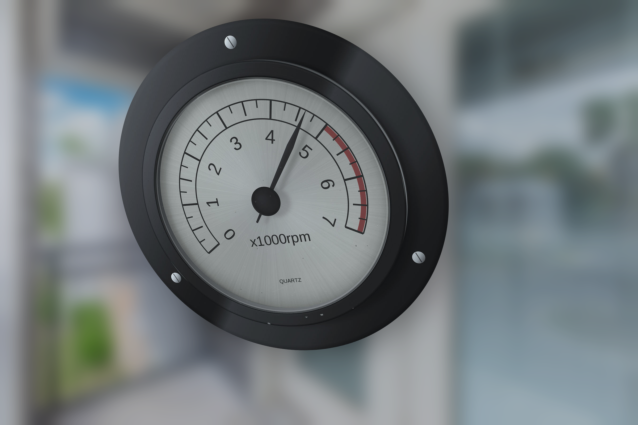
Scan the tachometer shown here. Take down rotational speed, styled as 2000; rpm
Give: 4625; rpm
